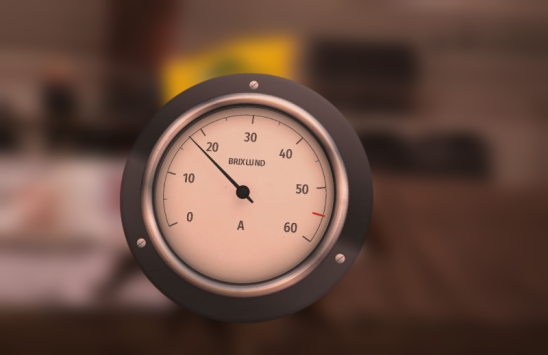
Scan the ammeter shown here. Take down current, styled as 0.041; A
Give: 17.5; A
